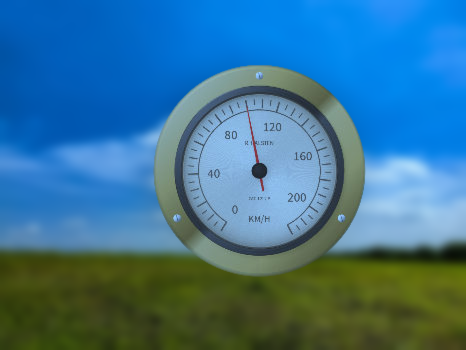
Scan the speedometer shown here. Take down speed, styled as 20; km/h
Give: 100; km/h
